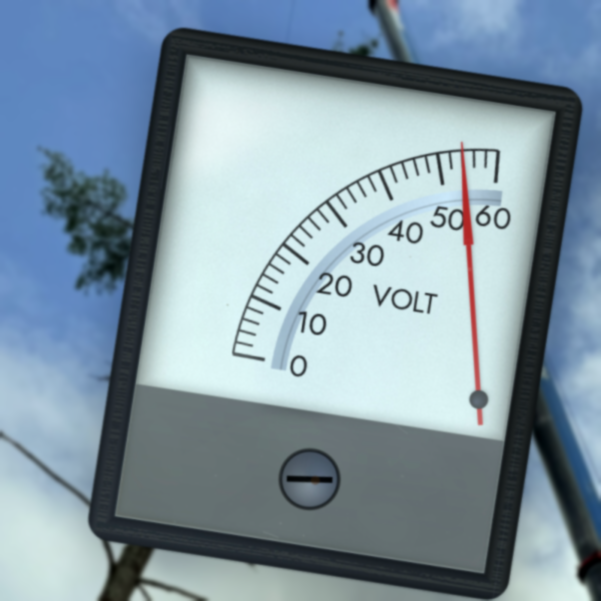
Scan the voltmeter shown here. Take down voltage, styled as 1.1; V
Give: 54; V
